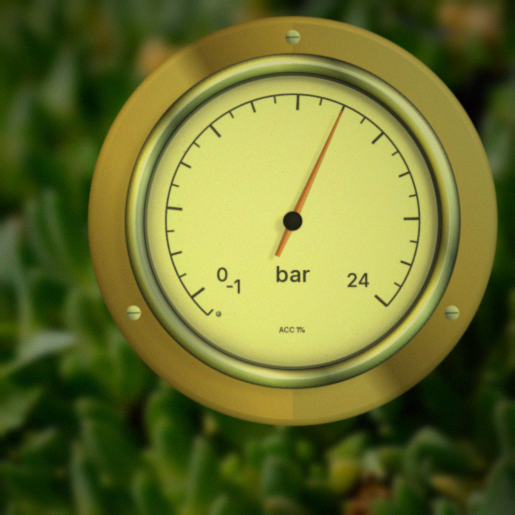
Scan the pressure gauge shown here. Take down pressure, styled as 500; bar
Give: 14; bar
